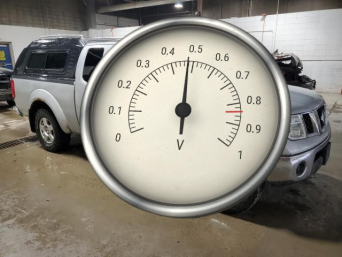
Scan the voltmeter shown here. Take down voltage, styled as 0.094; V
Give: 0.48; V
